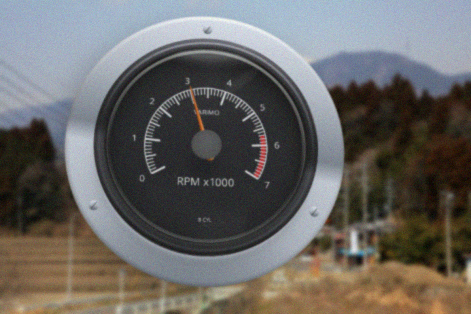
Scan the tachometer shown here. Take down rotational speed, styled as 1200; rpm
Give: 3000; rpm
